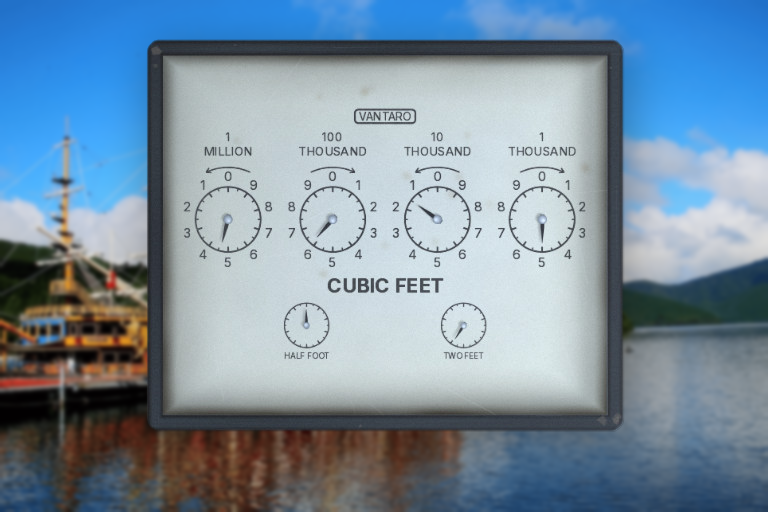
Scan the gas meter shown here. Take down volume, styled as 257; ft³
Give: 461500; ft³
